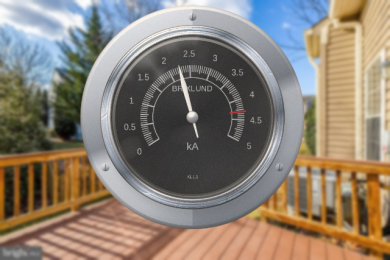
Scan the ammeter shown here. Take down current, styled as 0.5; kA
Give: 2.25; kA
